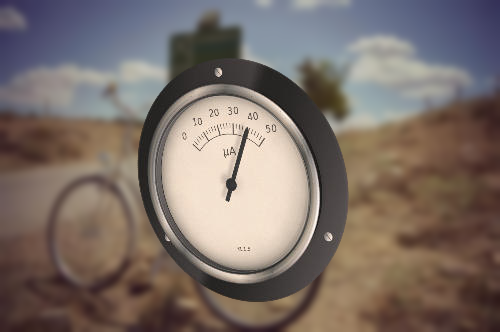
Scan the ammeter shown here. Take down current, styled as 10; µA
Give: 40; µA
